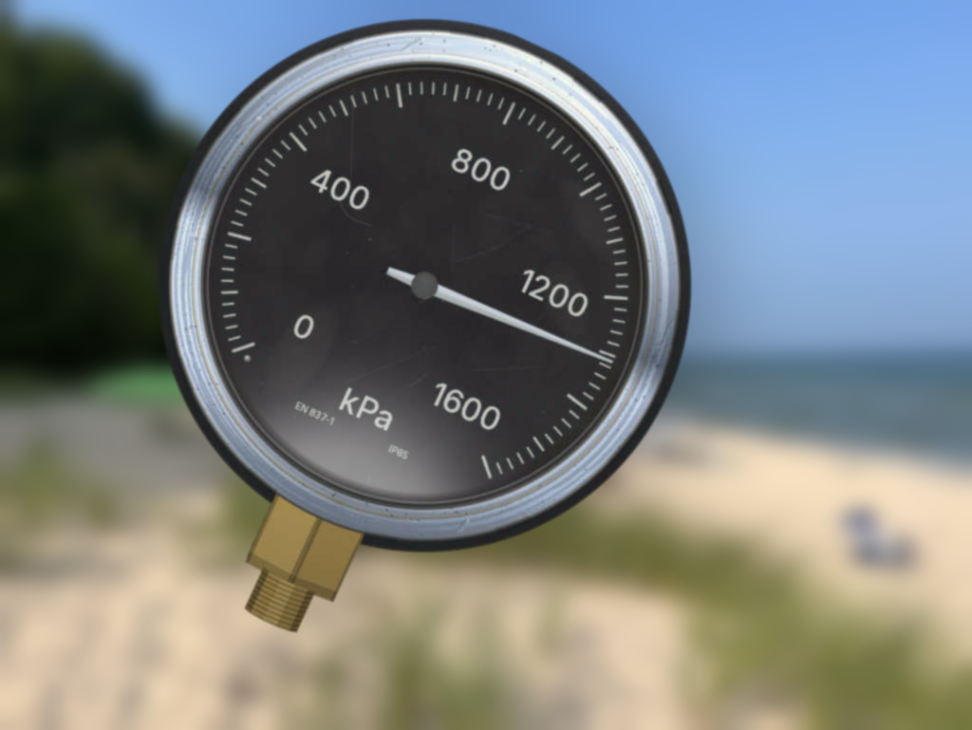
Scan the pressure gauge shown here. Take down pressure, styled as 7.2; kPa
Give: 1310; kPa
